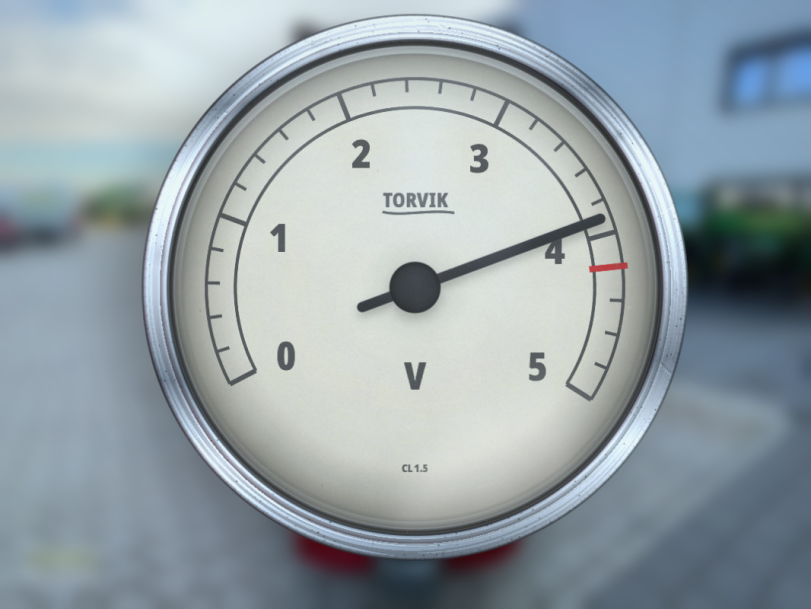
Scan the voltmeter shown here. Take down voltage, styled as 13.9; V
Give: 3.9; V
